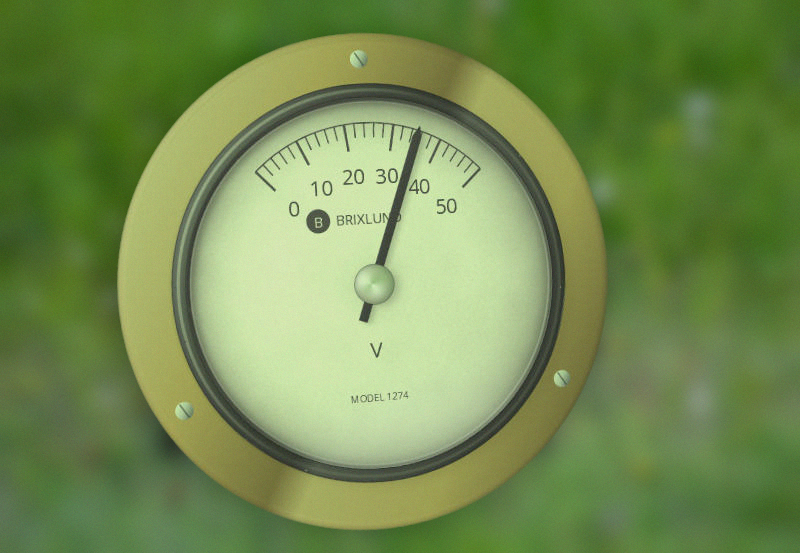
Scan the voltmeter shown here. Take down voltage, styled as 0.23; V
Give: 35; V
